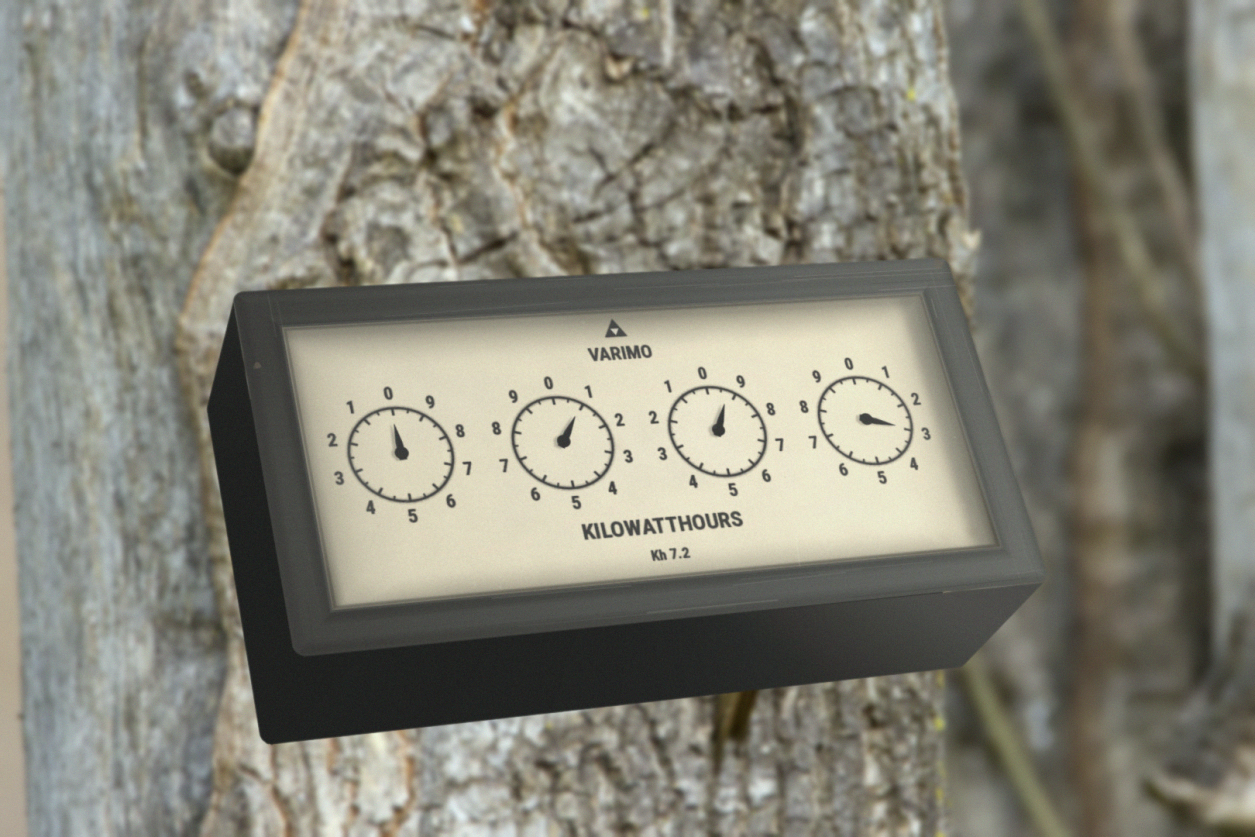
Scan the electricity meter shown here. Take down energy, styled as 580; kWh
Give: 93; kWh
